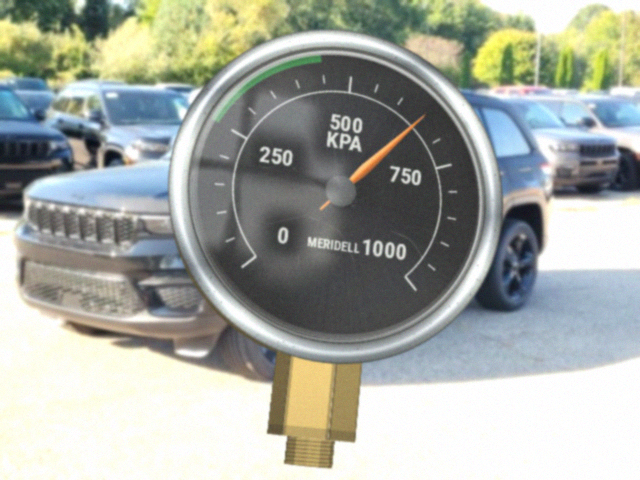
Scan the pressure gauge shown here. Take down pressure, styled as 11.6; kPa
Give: 650; kPa
